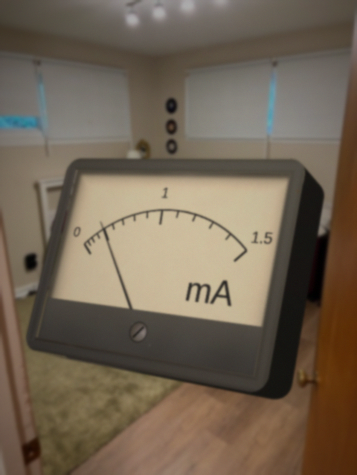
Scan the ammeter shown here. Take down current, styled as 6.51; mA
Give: 0.5; mA
